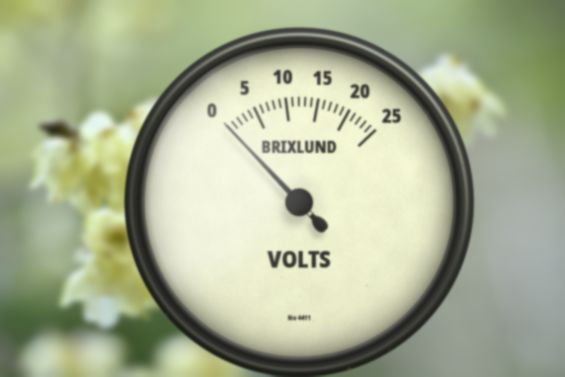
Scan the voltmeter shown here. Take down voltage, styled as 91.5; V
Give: 0; V
